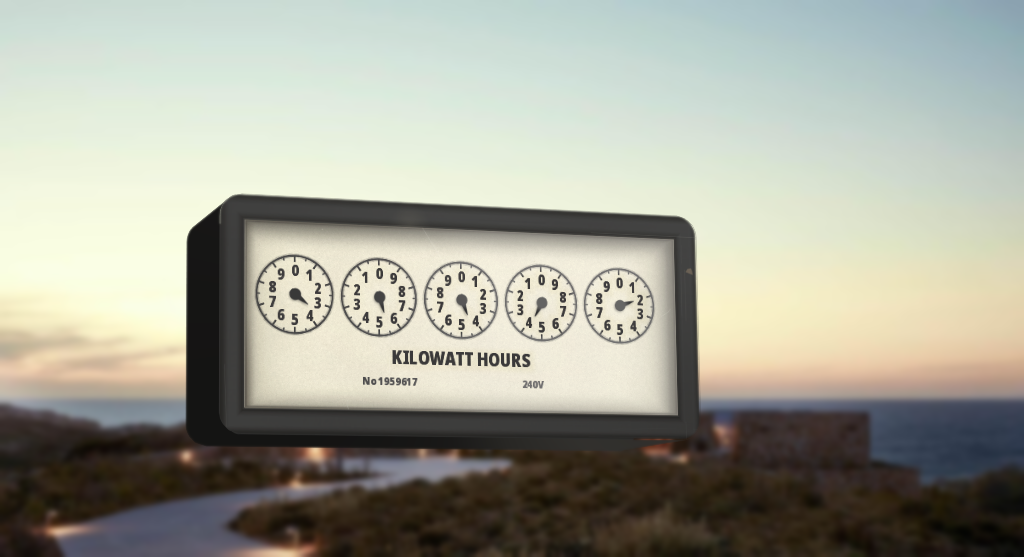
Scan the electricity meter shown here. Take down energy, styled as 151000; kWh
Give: 35442; kWh
